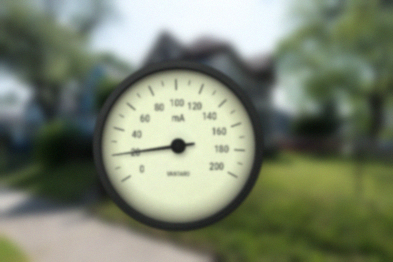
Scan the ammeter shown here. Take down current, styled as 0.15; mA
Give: 20; mA
